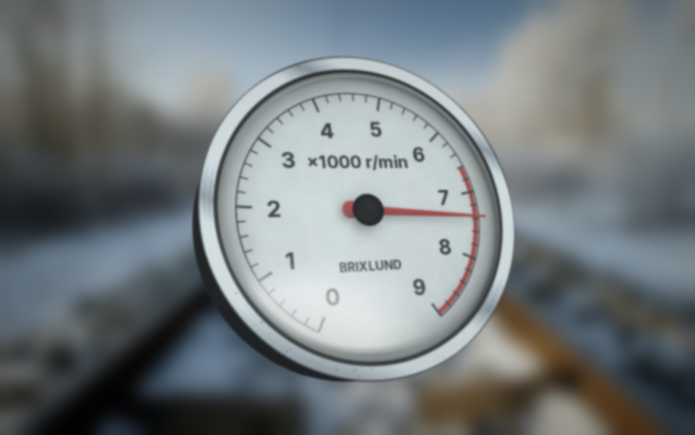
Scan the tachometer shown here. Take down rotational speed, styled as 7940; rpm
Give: 7400; rpm
